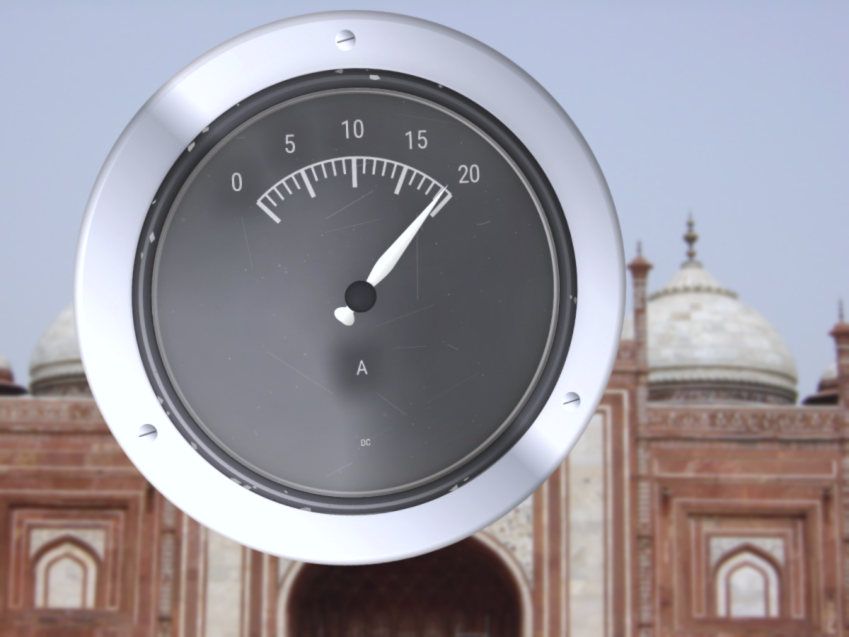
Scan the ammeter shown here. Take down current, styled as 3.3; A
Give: 19; A
